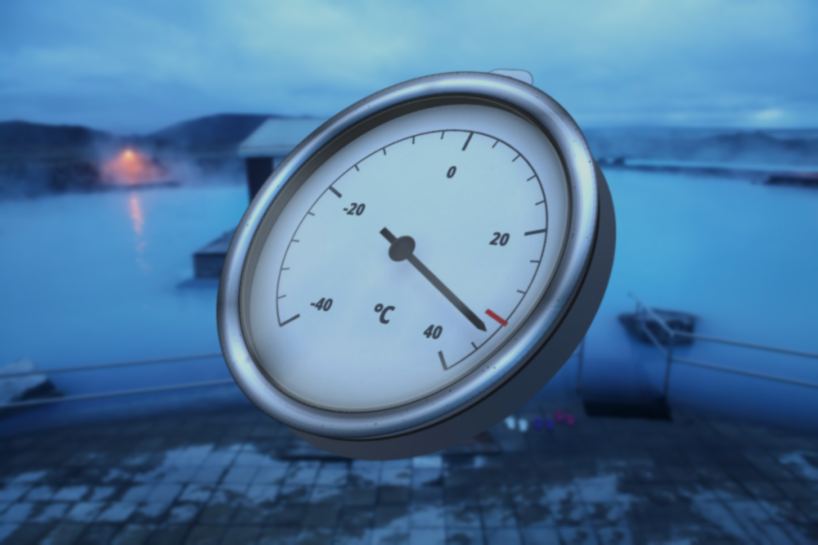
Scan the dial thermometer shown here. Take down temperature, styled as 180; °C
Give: 34; °C
